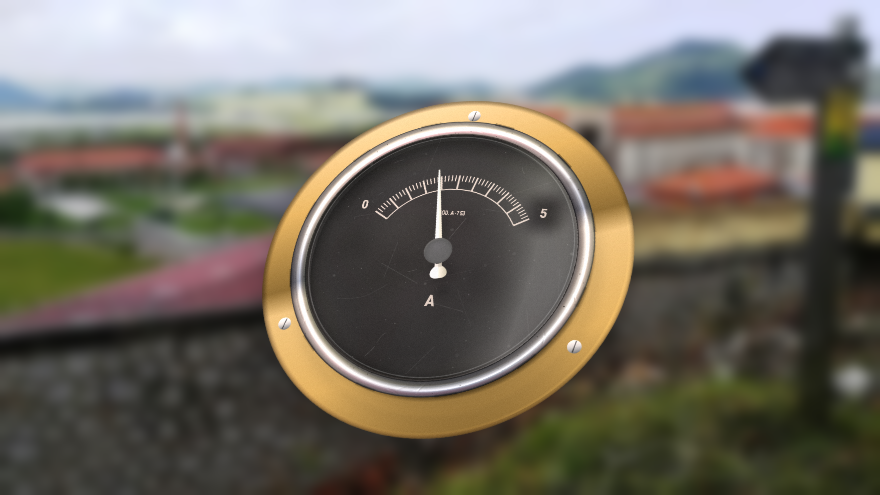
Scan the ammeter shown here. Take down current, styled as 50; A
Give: 2; A
